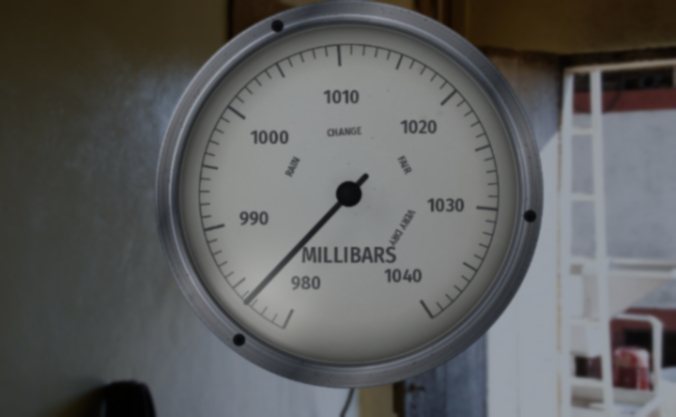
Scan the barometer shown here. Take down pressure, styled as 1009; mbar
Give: 983.5; mbar
